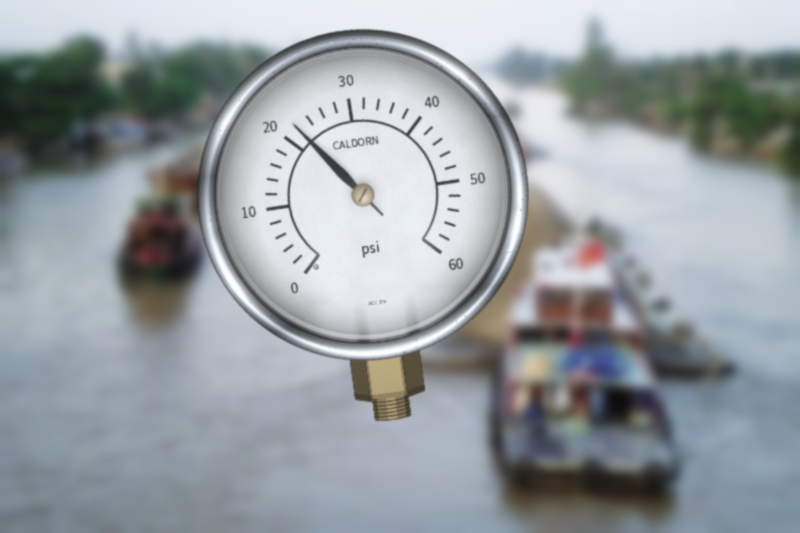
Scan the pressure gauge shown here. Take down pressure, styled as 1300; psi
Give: 22; psi
